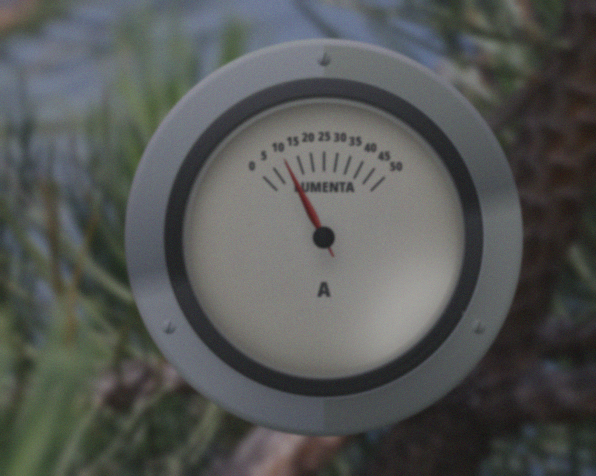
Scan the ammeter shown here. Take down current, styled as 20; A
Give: 10; A
